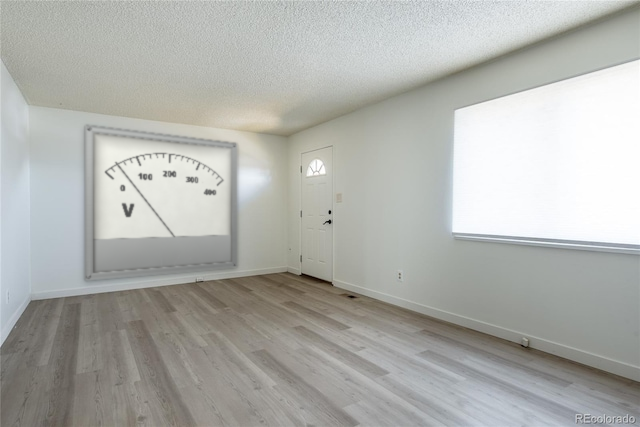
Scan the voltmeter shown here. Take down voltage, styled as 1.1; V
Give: 40; V
